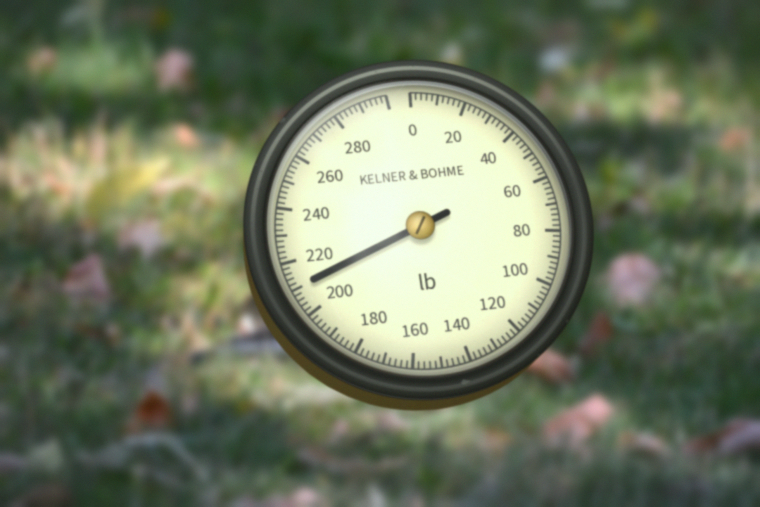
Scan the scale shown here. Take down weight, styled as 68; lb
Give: 210; lb
